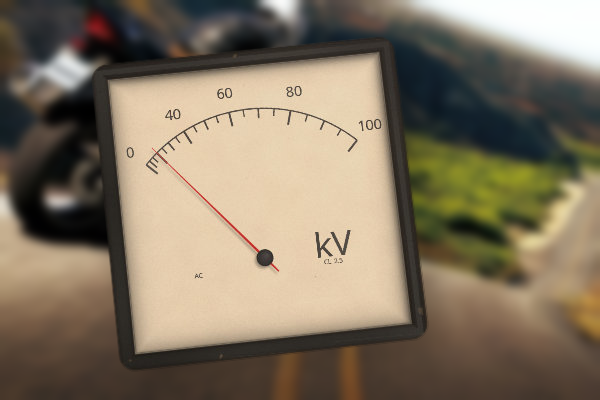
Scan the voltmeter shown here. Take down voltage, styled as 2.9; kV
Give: 20; kV
